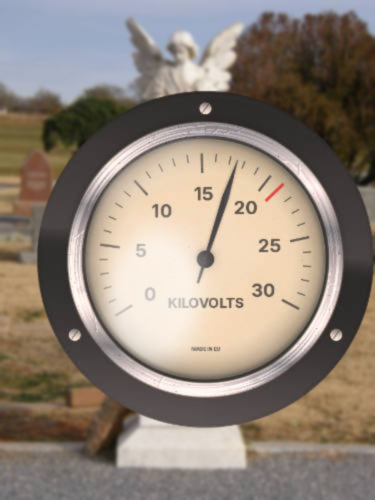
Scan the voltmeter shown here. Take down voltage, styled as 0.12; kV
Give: 17.5; kV
